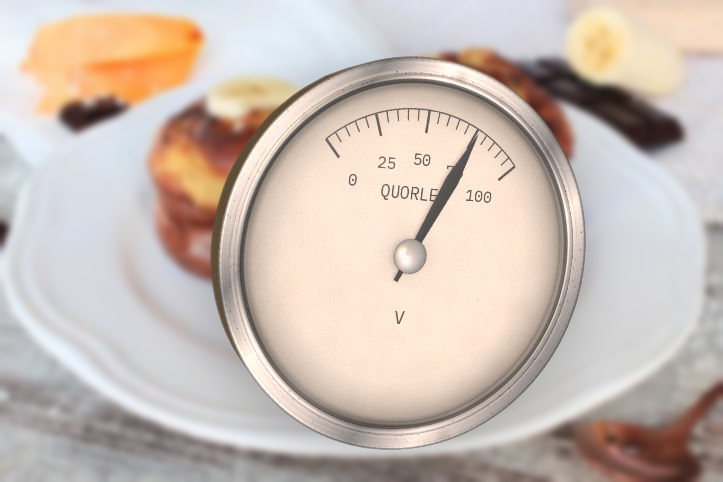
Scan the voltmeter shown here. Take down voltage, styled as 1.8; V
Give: 75; V
